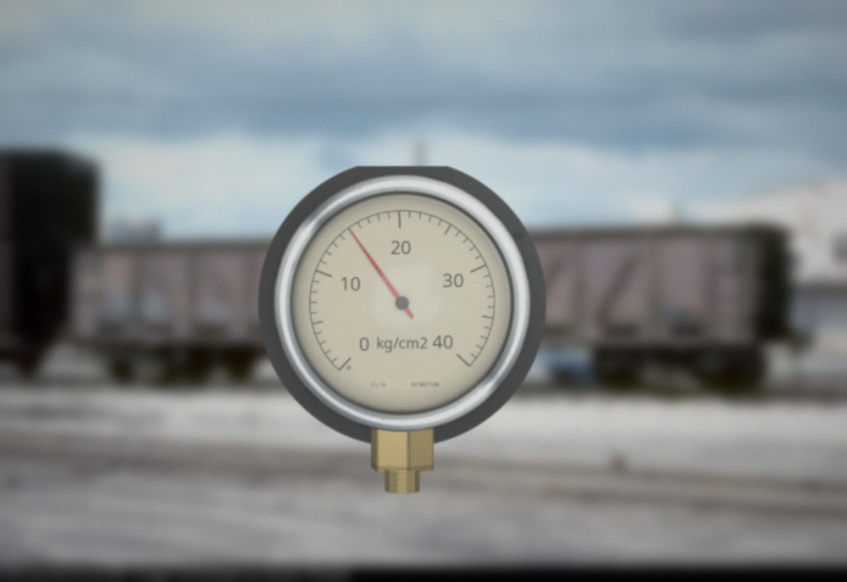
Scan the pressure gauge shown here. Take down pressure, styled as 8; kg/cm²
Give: 15; kg/cm²
